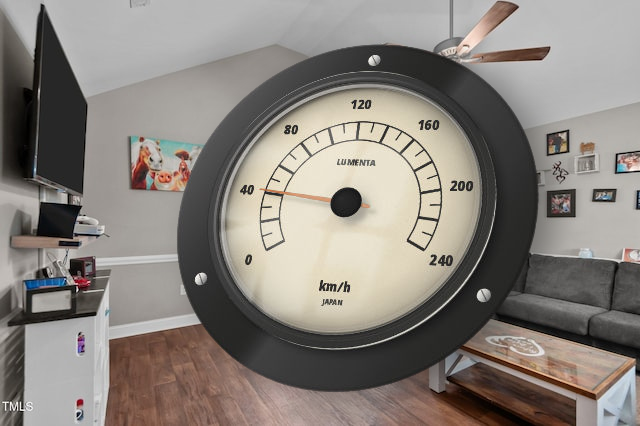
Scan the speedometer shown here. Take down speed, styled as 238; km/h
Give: 40; km/h
